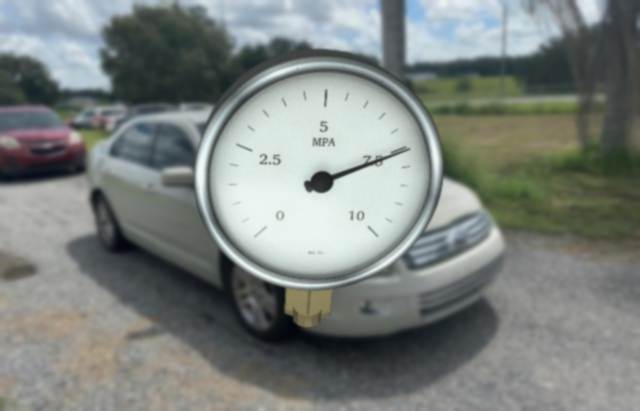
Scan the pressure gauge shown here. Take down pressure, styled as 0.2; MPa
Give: 7.5; MPa
